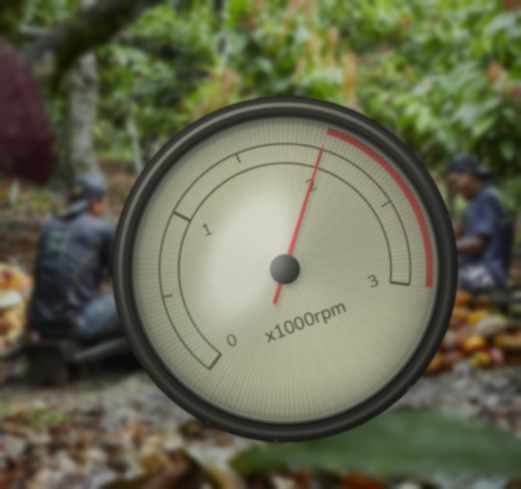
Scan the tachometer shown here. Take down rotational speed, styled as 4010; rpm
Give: 2000; rpm
